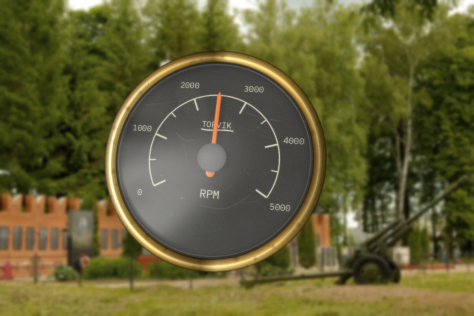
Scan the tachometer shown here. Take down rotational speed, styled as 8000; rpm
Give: 2500; rpm
